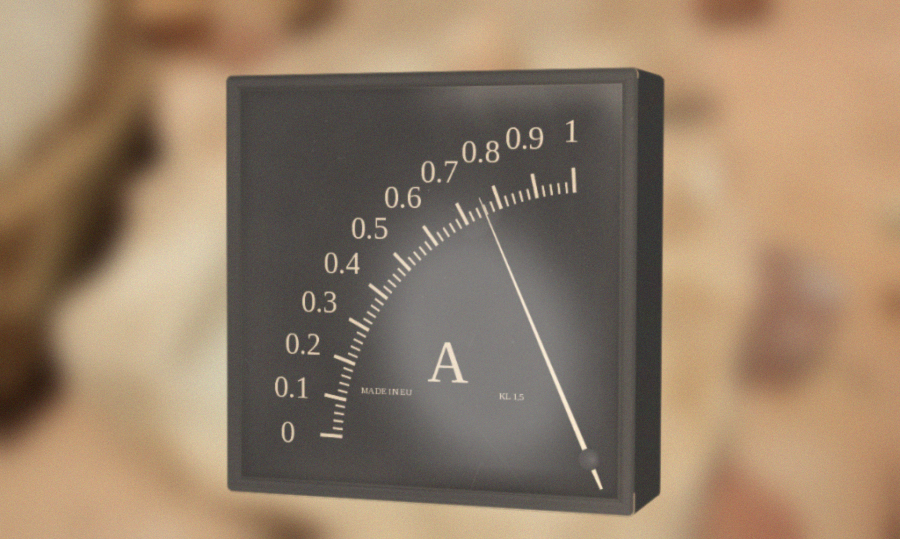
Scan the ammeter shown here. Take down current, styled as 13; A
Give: 0.76; A
